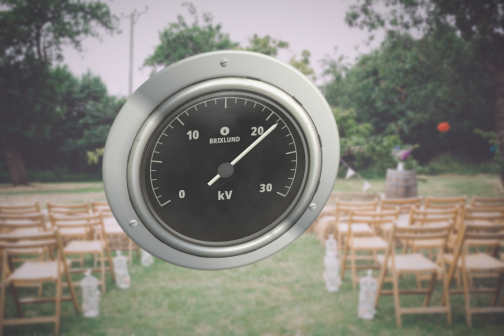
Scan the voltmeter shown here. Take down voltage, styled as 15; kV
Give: 21; kV
